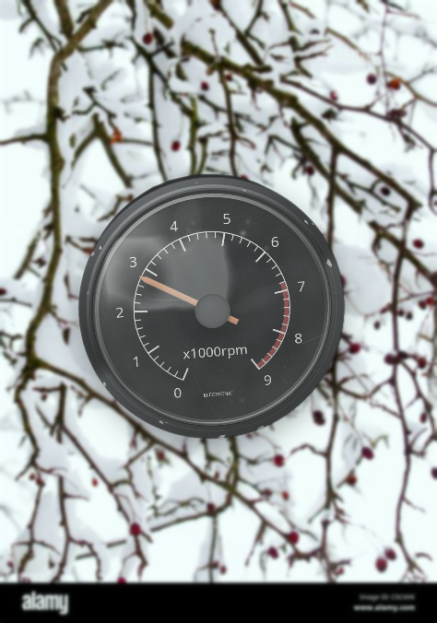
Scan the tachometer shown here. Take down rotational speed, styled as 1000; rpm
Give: 2800; rpm
